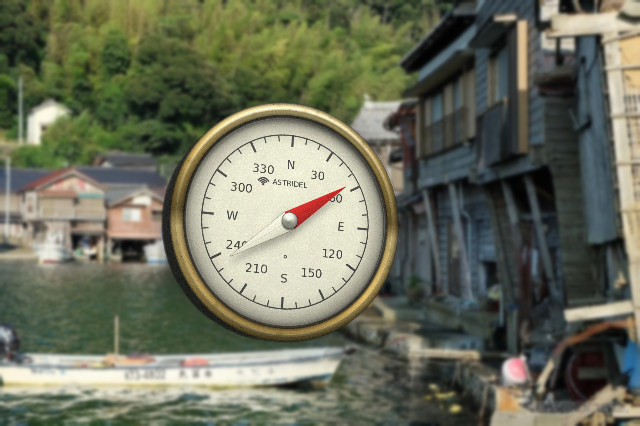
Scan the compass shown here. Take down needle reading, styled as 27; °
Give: 55; °
